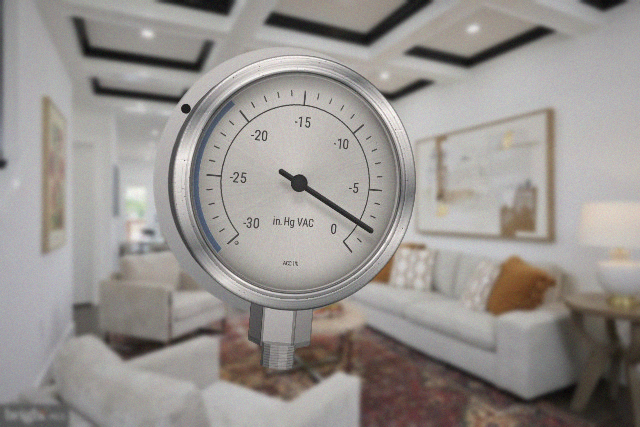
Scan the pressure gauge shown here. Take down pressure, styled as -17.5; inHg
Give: -2; inHg
